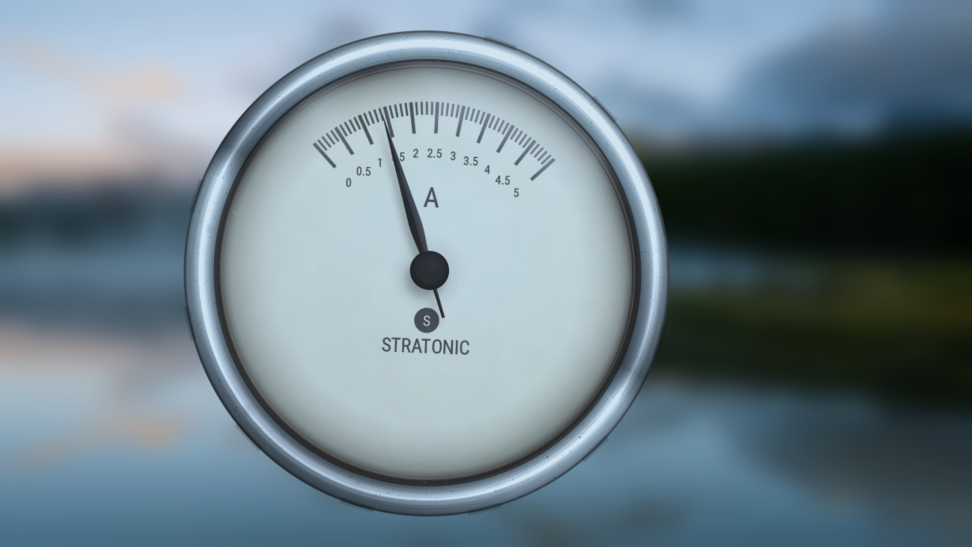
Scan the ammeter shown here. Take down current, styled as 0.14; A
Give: 1.4; A
